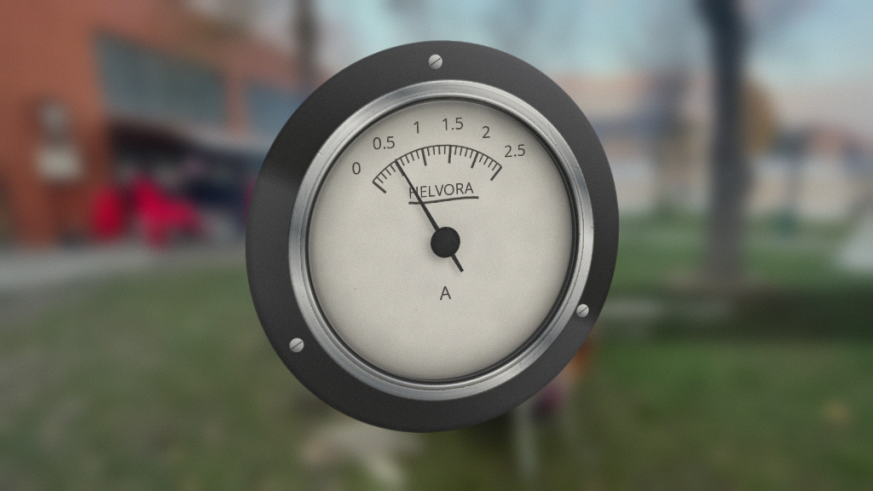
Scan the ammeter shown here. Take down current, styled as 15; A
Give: 0.5; A
